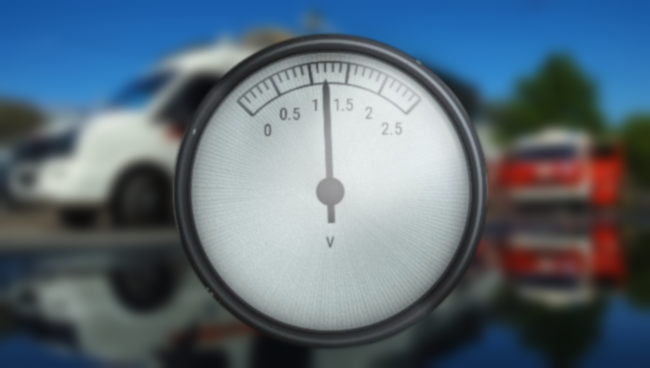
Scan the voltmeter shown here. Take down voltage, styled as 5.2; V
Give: 1.2; V
